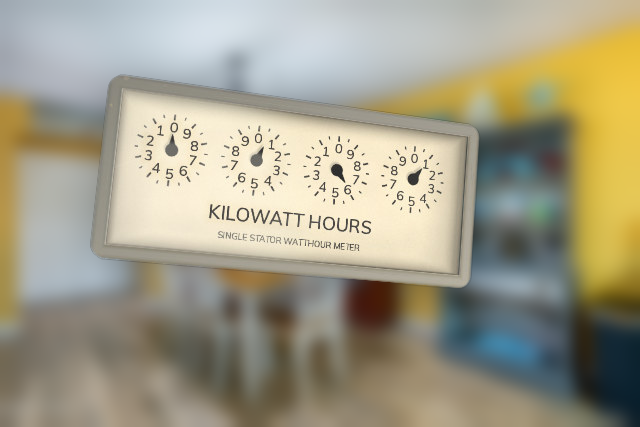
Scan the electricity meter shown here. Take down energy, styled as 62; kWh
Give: 61; kWh
